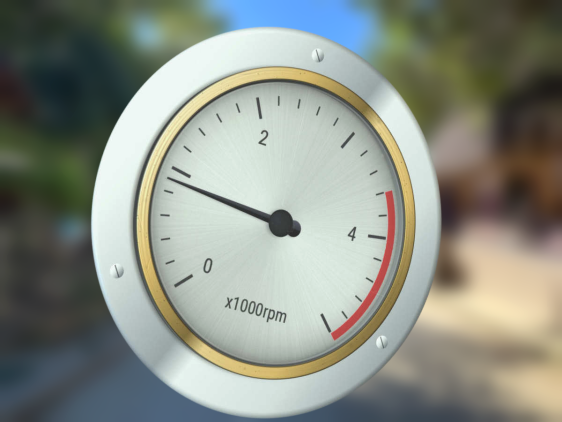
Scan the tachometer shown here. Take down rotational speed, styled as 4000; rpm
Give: 900; rpm
